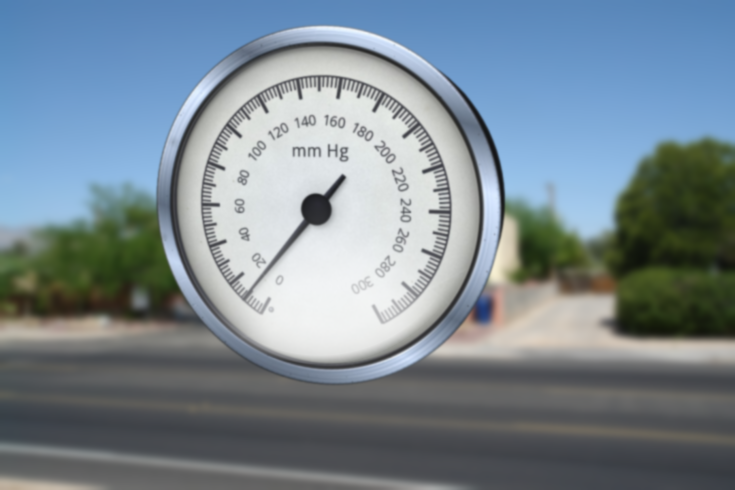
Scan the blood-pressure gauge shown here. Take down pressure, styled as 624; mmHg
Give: 10; mmHg
